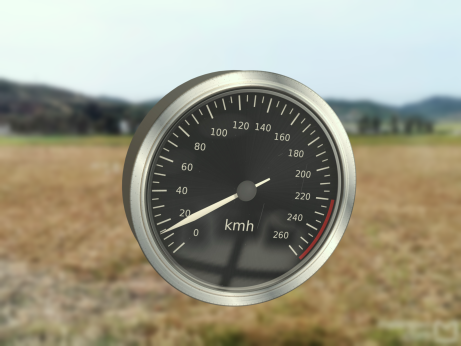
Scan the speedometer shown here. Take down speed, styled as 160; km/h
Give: 15; km/h
